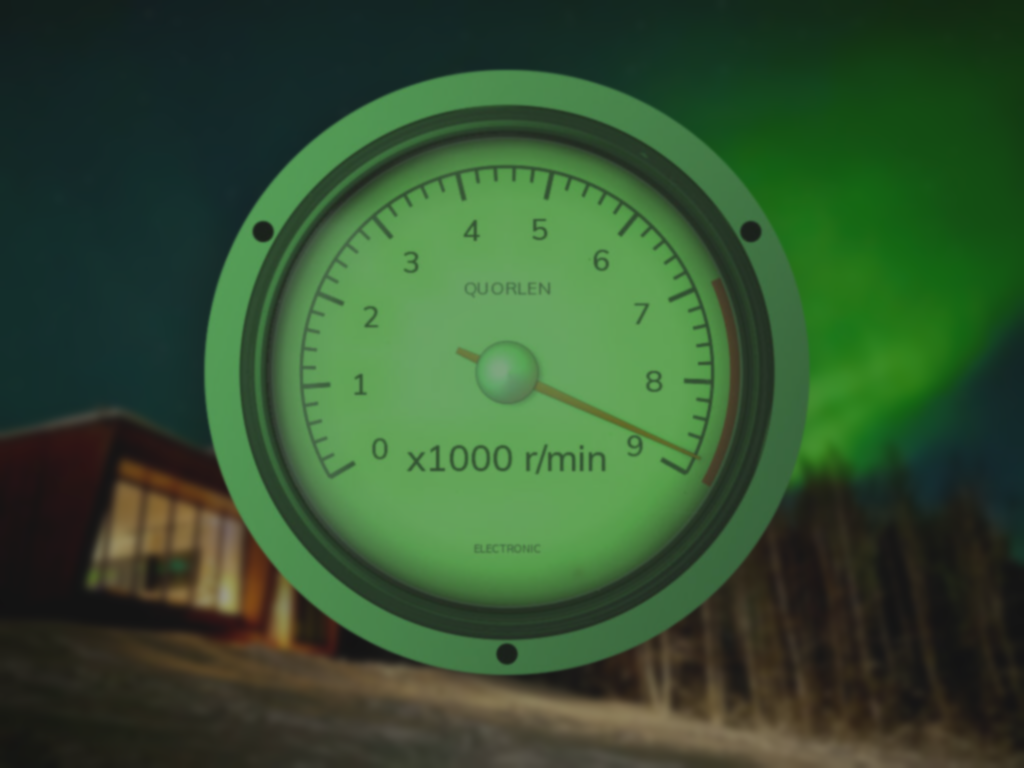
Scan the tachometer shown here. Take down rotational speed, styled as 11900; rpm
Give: 8800; rpm
